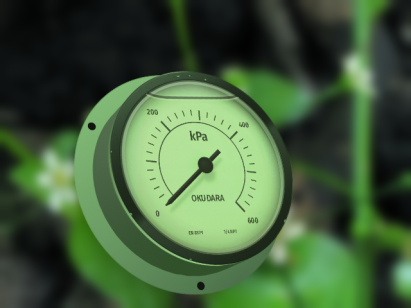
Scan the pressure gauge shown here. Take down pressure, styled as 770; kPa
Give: 0; kPa
